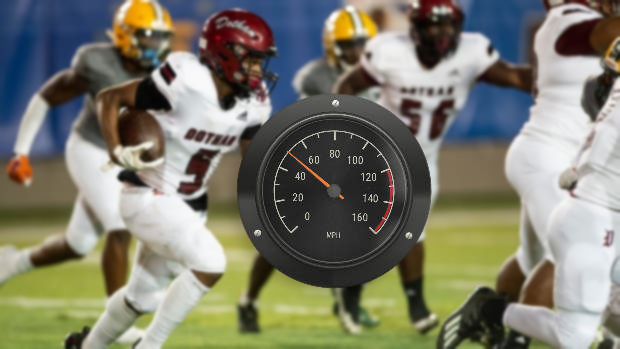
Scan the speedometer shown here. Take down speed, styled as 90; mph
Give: 50; mph
